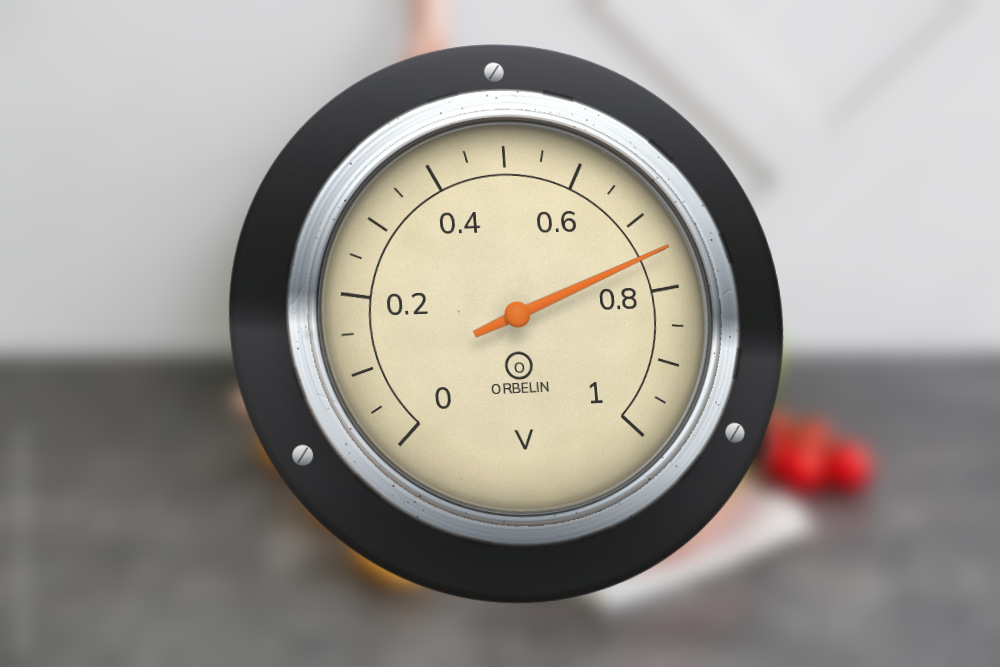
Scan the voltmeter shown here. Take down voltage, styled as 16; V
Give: 0.75; V
